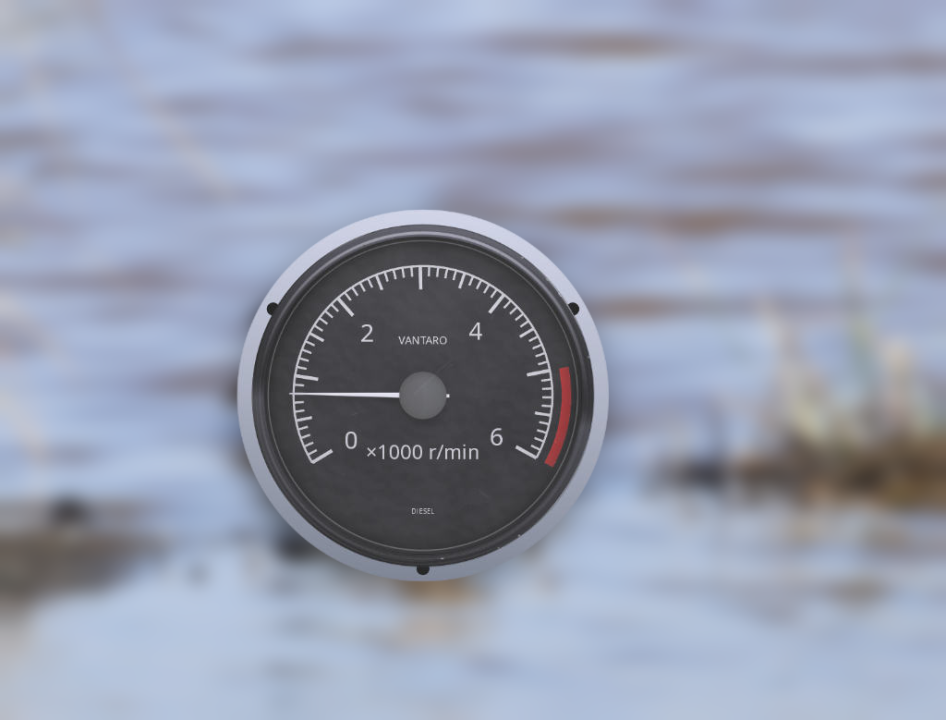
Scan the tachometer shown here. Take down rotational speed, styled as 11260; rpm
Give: 800; rpm
